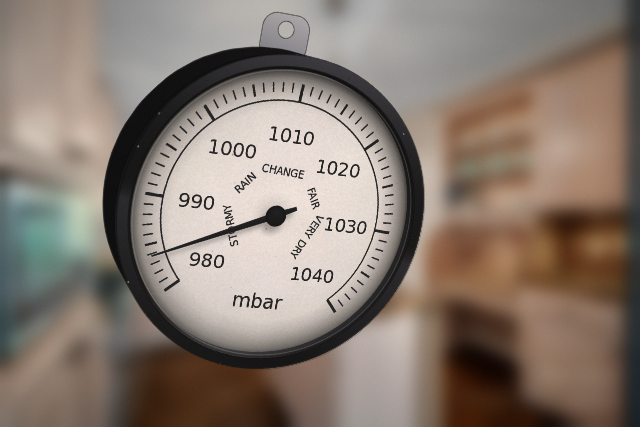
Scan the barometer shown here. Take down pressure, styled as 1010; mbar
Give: 984; mbar
